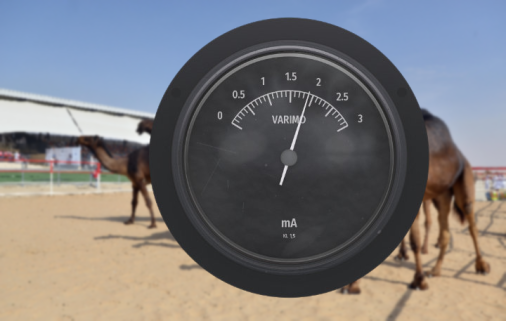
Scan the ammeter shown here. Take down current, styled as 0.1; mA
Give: 1.9; mA
